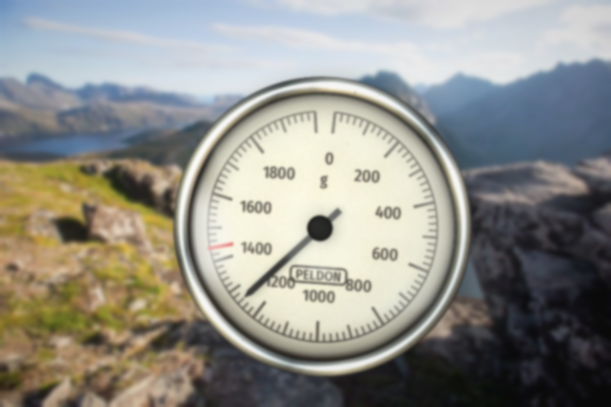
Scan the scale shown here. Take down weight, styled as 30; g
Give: 1260; g
